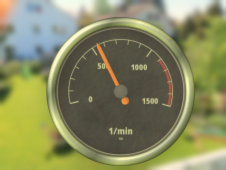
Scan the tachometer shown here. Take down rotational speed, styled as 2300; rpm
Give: 550; rpm
